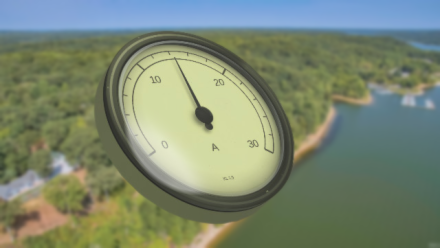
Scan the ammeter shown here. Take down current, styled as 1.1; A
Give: 14; A
